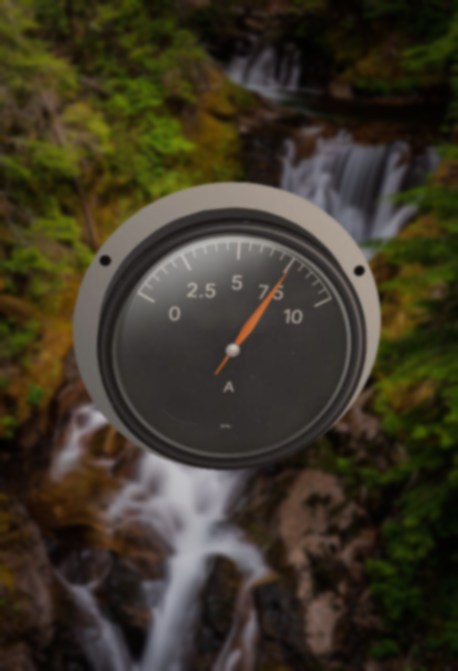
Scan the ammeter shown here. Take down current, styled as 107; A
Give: 7.5; A
